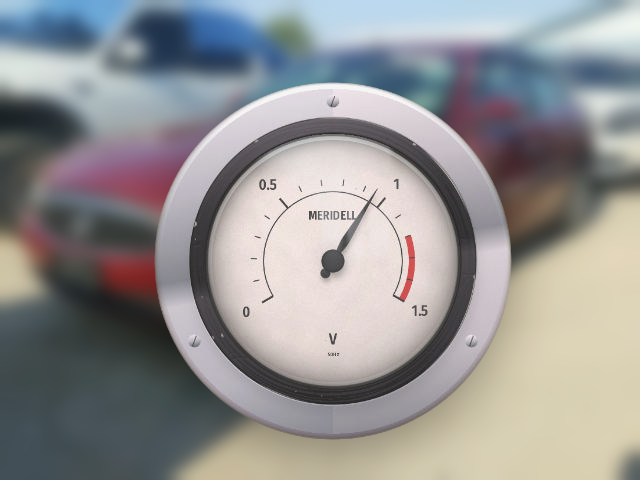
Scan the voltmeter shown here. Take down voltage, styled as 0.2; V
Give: 0.95; V
